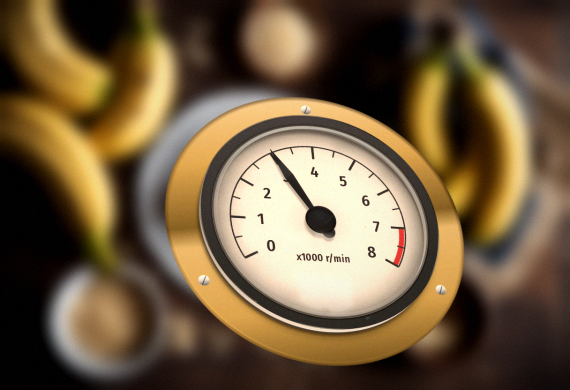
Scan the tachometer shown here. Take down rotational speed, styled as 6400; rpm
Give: 3000; rpm
